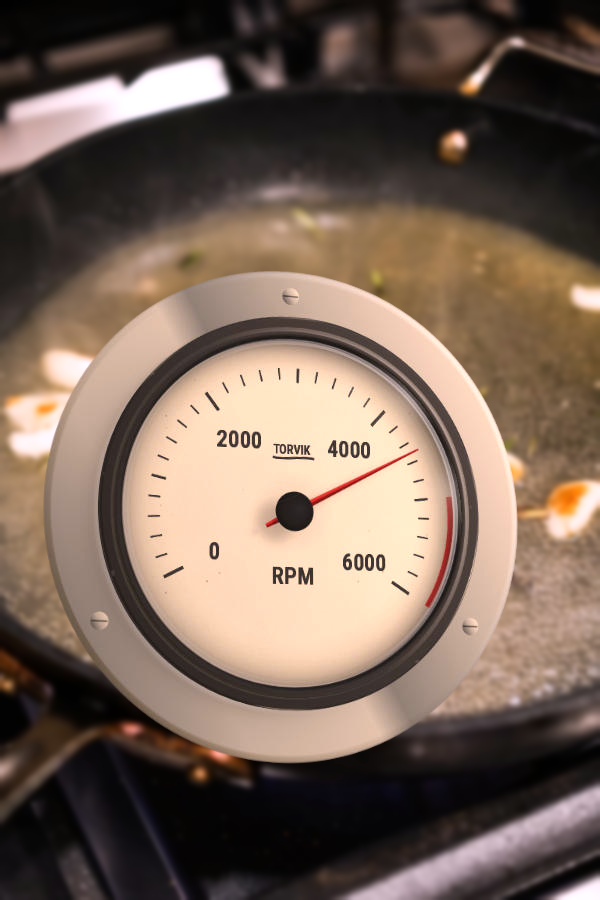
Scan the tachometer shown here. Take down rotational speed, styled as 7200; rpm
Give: 4500; rpm
